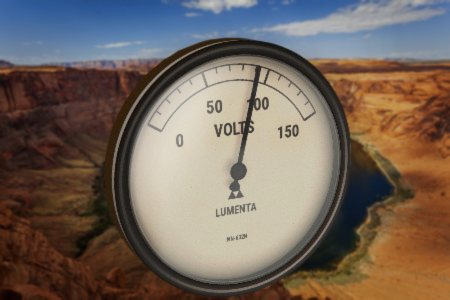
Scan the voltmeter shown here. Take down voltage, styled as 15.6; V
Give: 90; V
